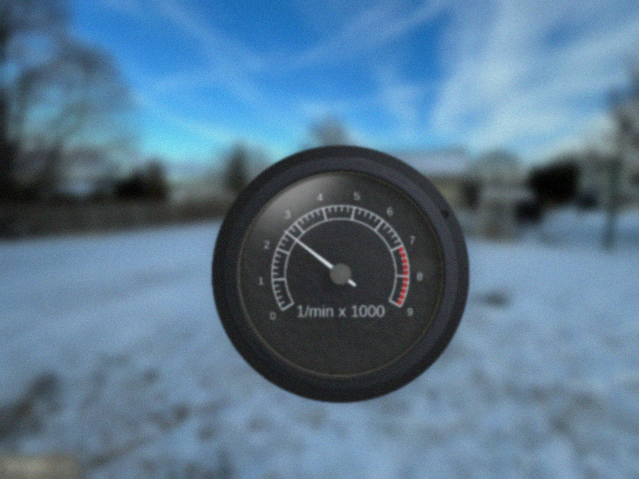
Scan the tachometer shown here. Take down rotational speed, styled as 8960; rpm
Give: 2600; rpm
